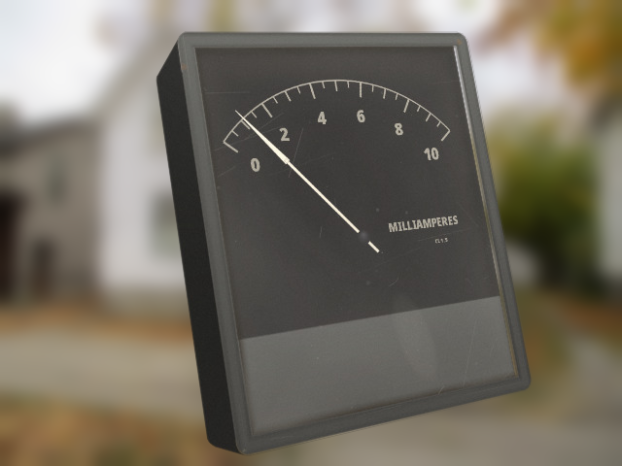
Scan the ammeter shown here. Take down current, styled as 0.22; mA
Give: 1; mA
